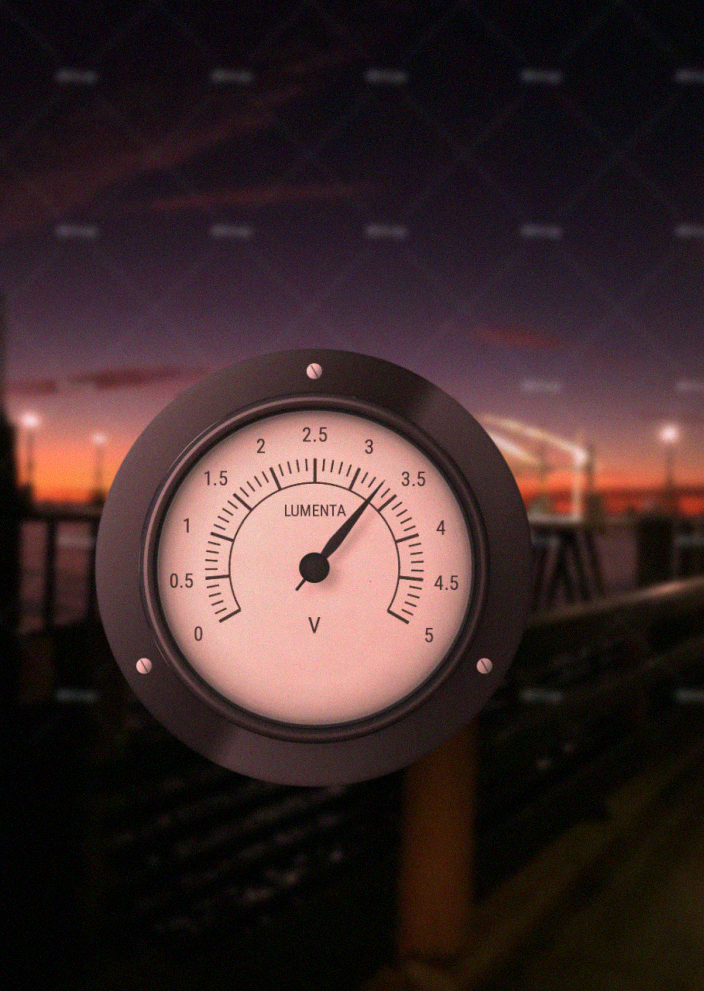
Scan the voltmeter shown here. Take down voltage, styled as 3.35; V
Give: 3.3; V
